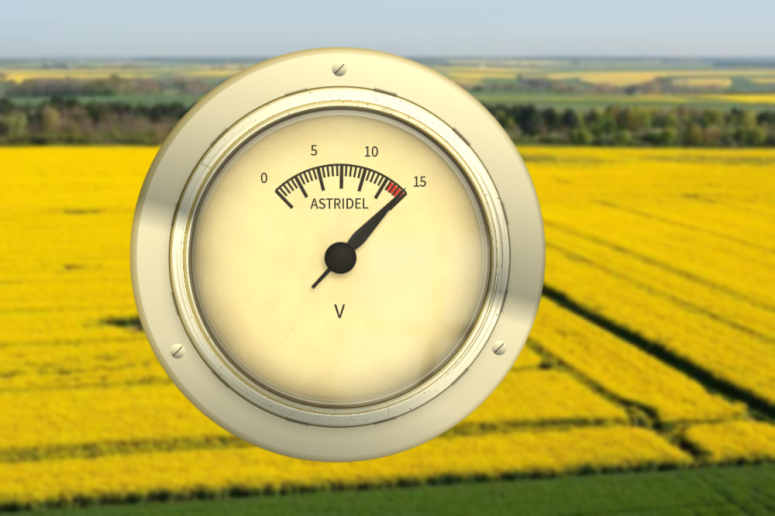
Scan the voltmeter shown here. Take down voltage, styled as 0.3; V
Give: 14.5; V
